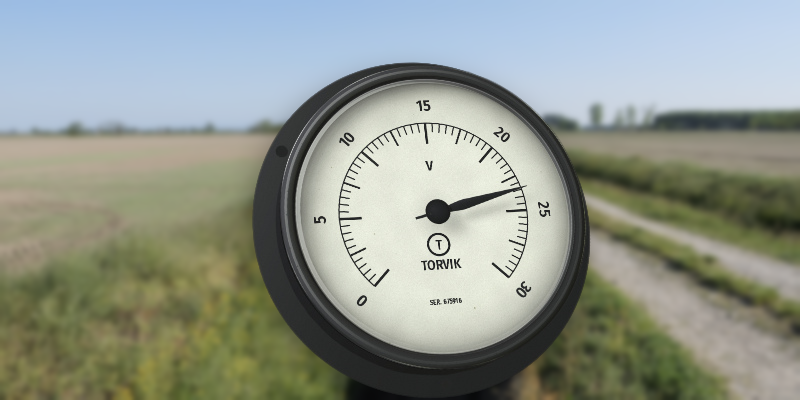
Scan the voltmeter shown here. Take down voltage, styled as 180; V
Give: 23.5; V
